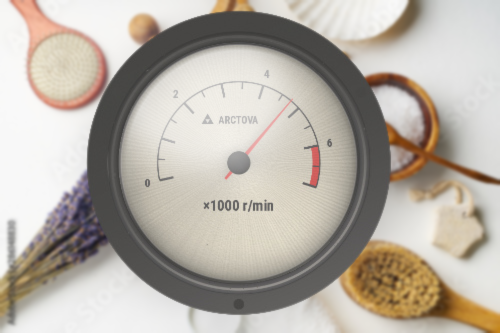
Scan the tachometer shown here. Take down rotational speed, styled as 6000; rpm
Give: 4750; rpm
